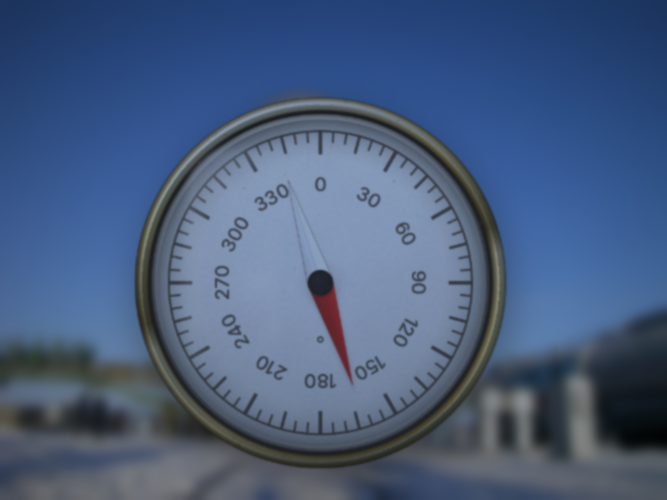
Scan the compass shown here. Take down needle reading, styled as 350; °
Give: 162.5; °
